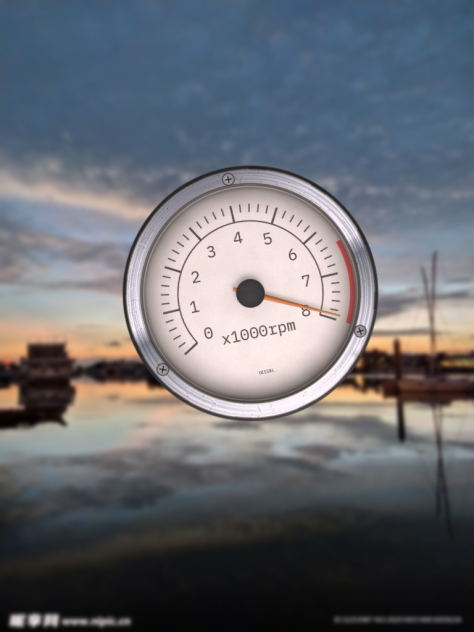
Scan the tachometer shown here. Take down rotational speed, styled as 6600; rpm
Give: 7900; rpm
